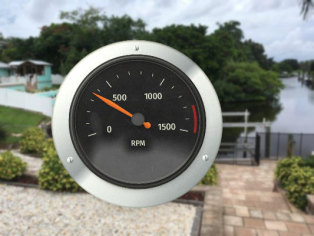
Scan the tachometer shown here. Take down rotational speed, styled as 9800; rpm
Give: 350; rpm
